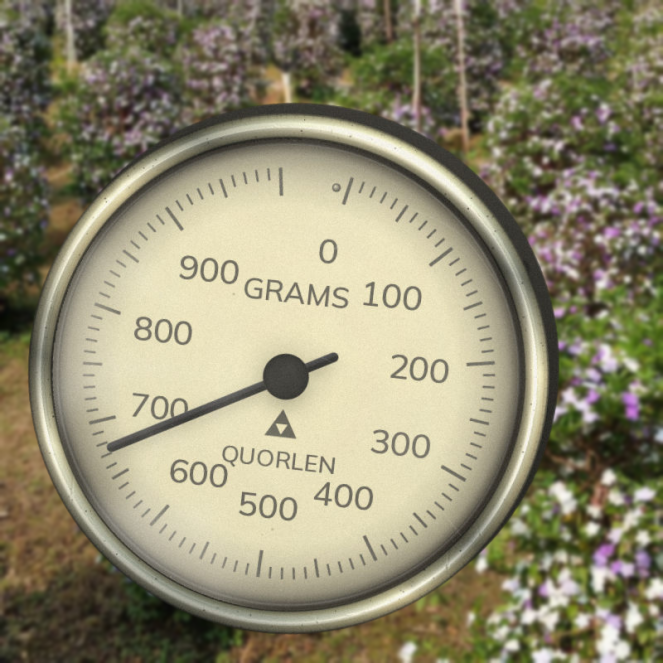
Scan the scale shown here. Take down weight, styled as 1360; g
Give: 675; g
